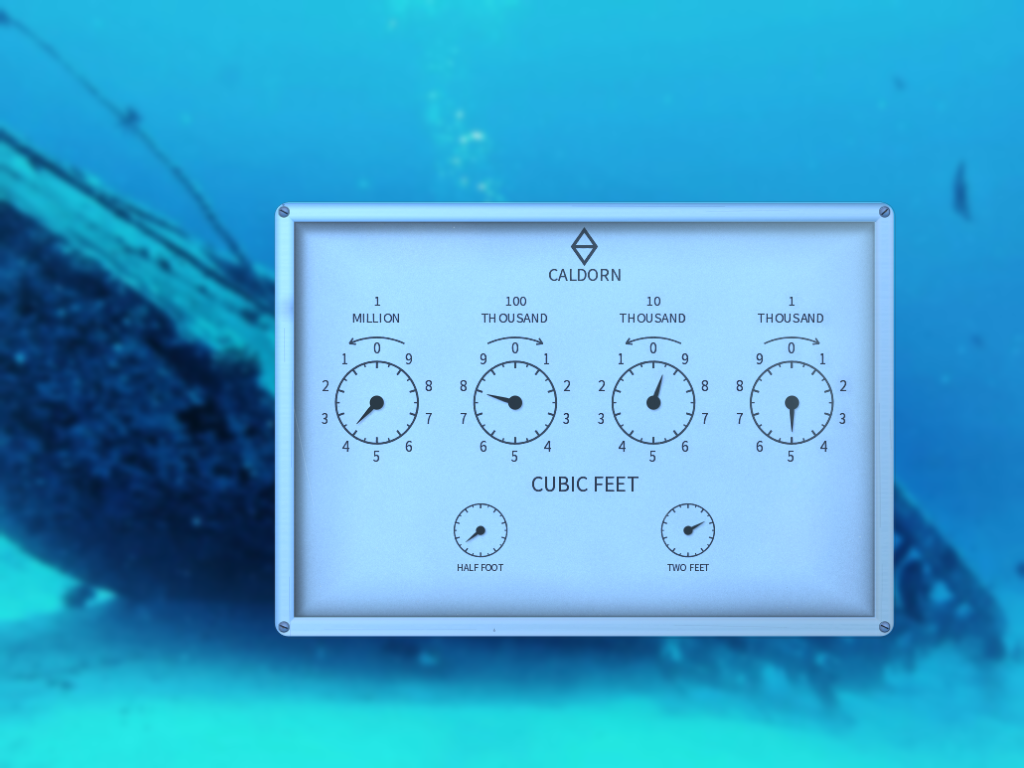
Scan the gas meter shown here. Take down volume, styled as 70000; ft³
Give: 379500; ft³
